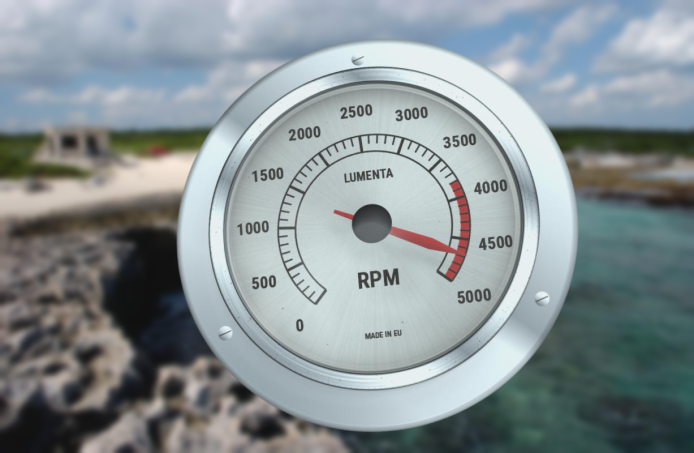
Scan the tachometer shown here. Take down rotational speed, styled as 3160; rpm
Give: 4700; rpm
